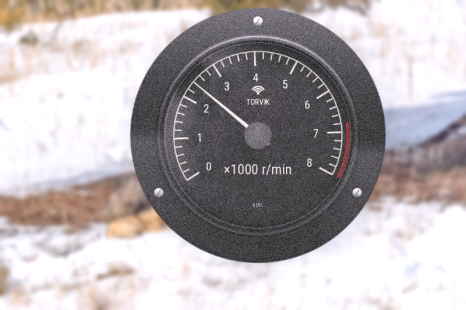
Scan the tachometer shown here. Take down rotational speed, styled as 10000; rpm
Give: 2400; rpm
